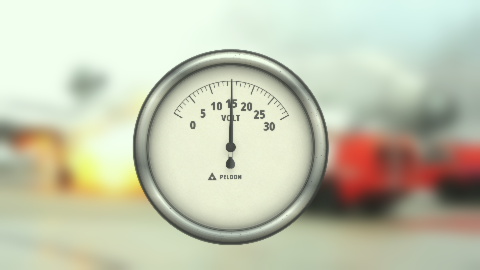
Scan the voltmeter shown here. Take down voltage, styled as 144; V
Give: 15; V
